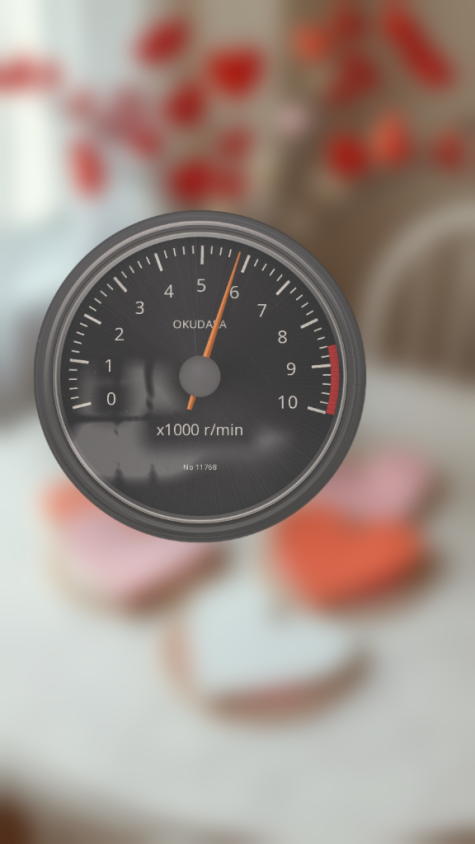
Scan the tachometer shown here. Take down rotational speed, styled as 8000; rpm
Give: 5800; rpm
